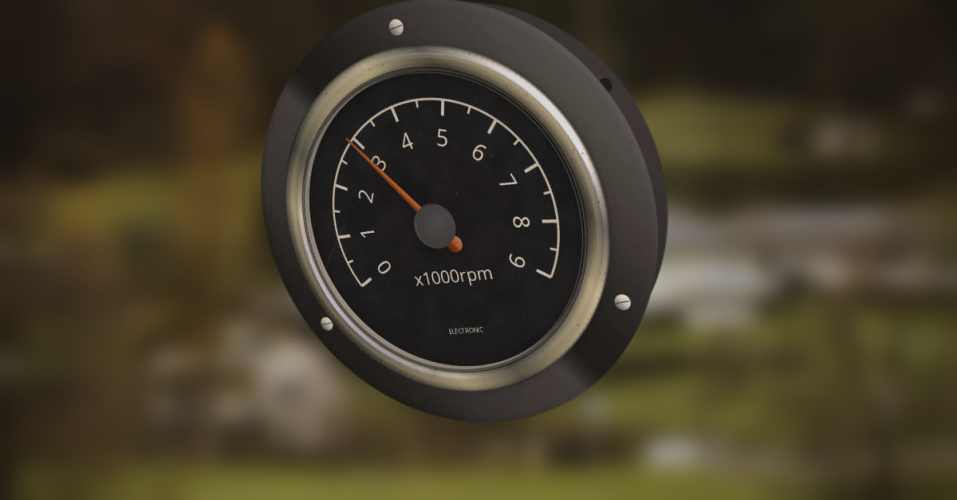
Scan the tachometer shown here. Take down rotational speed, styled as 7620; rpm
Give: 3000; rpm
